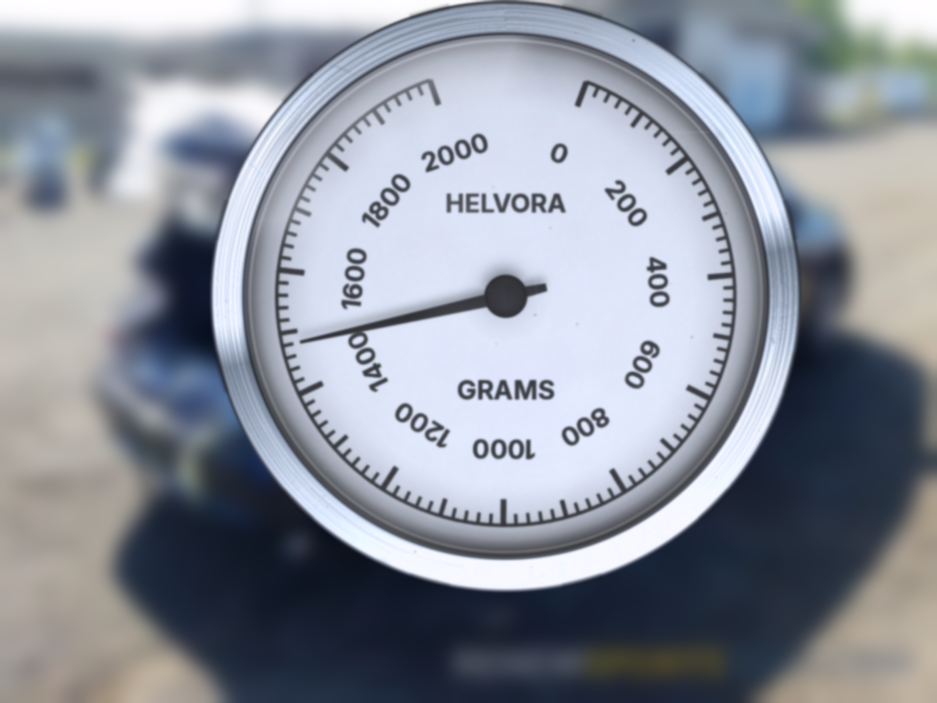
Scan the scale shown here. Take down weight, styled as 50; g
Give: 1480; g
